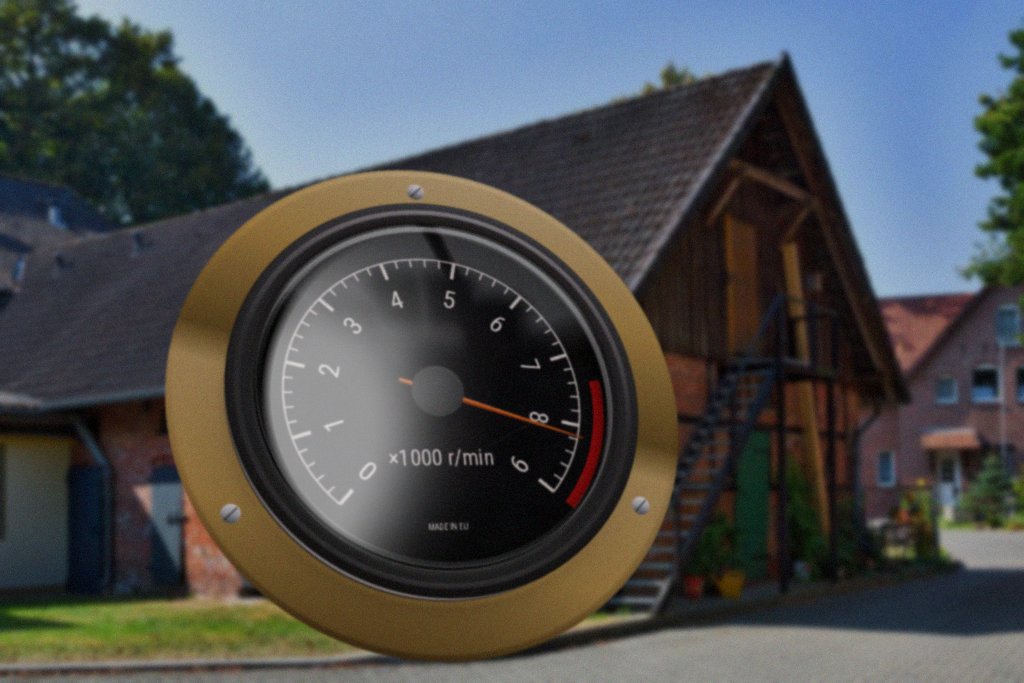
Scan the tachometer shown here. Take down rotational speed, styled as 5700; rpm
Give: 8200; rpm
